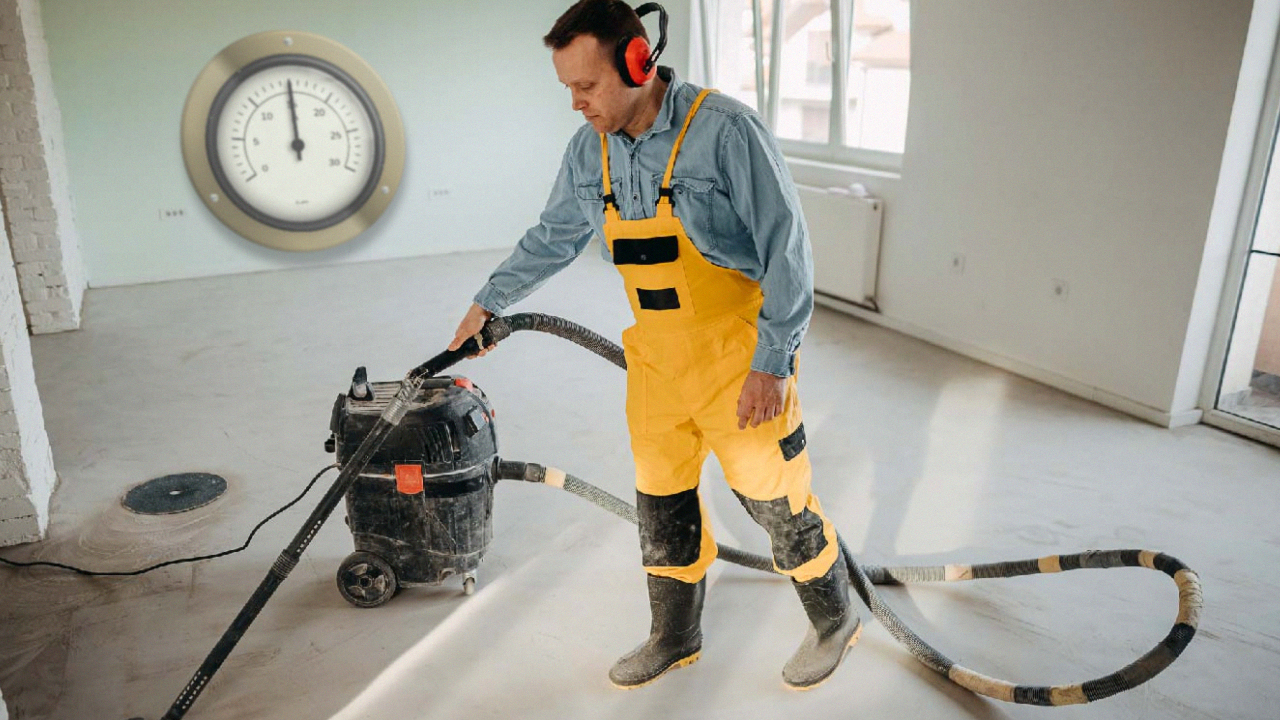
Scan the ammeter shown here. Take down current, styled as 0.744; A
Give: 15; A
